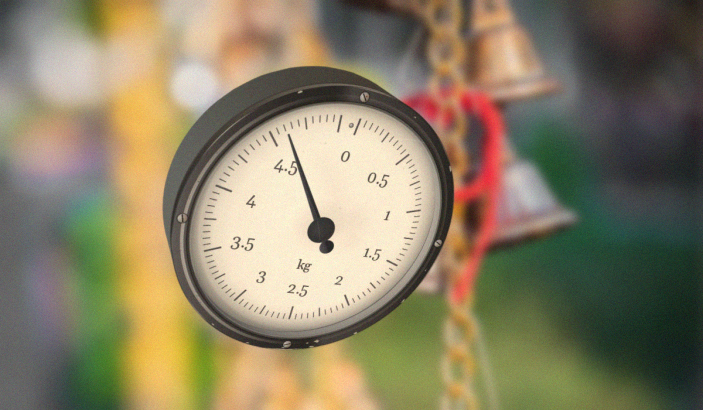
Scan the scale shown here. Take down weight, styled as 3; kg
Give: 4.6; kg
